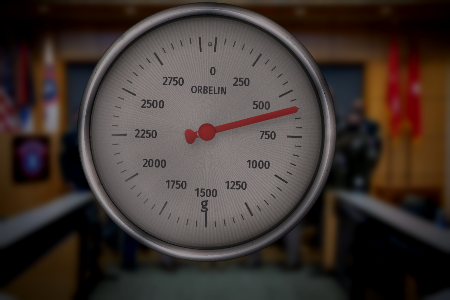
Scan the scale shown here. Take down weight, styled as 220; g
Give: 600; g
